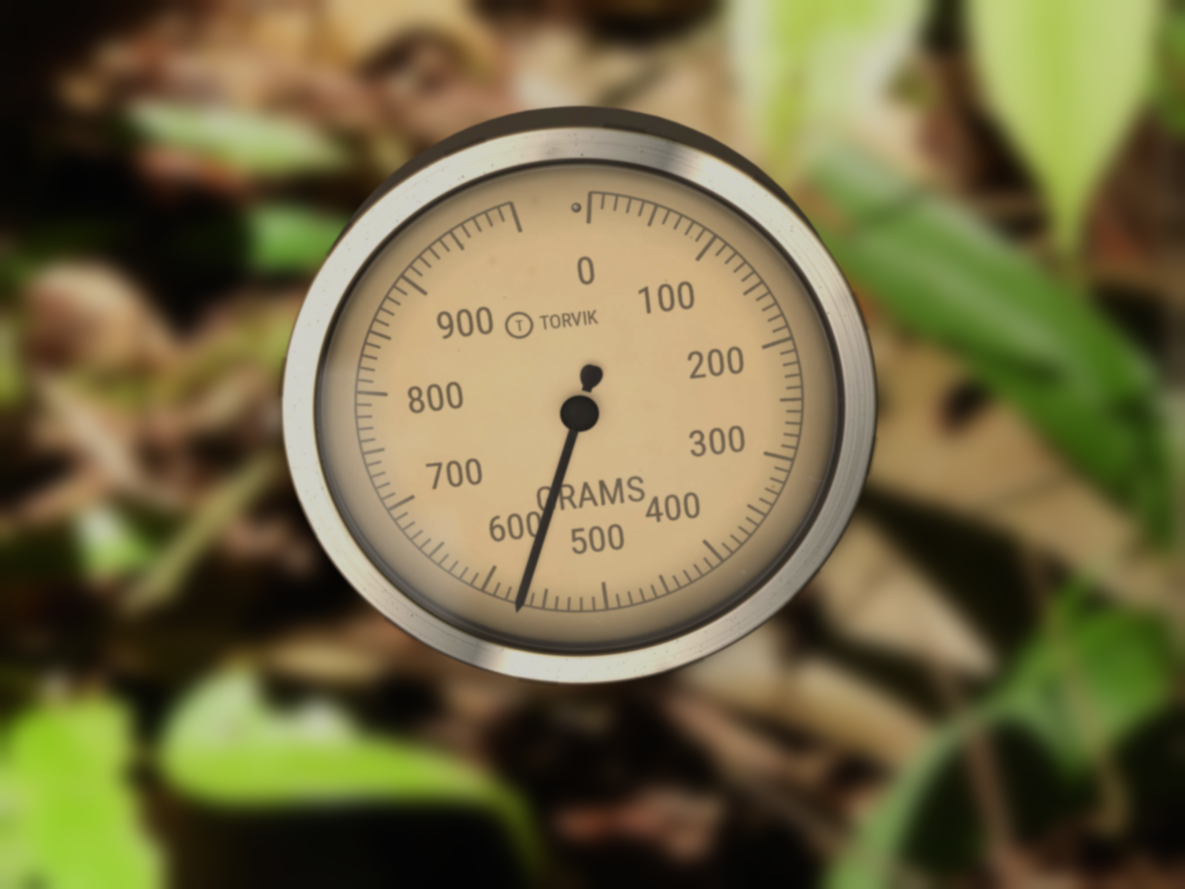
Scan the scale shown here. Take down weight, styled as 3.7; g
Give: 570; g
